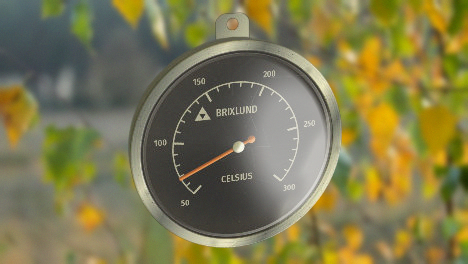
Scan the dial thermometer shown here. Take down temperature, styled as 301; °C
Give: 70; °C
